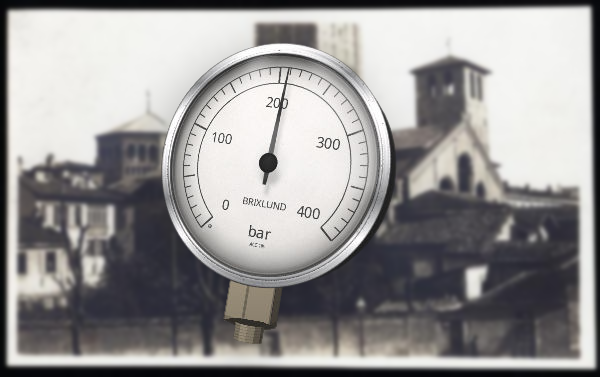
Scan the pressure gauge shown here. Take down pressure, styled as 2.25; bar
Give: 210; bar
